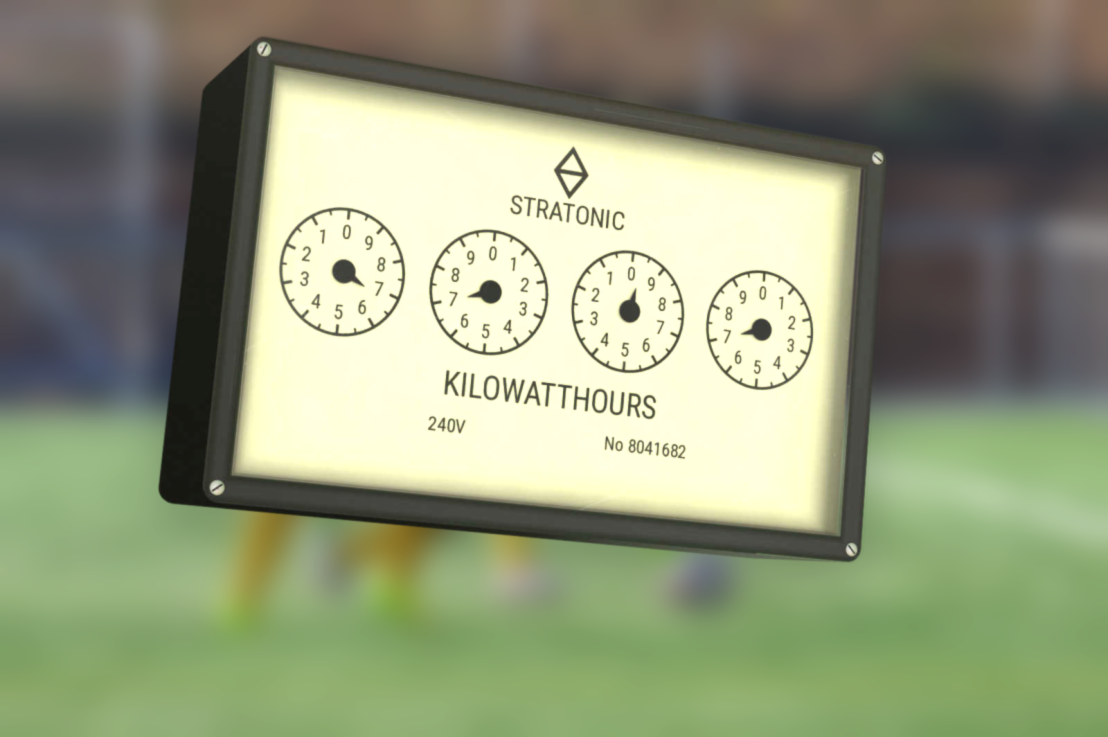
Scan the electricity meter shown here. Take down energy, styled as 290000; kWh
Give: 6697; kWh
